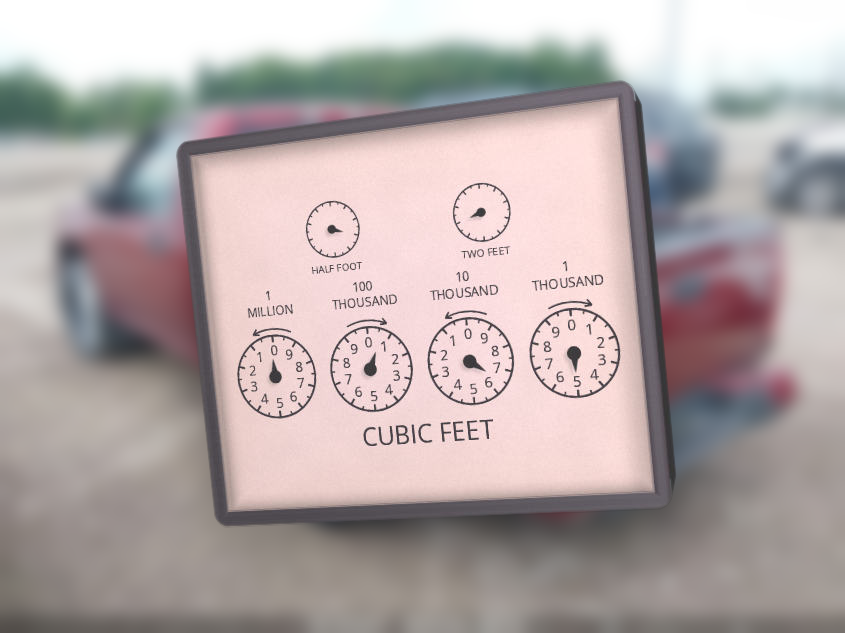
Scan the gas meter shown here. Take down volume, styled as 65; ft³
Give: 6500; ft³
